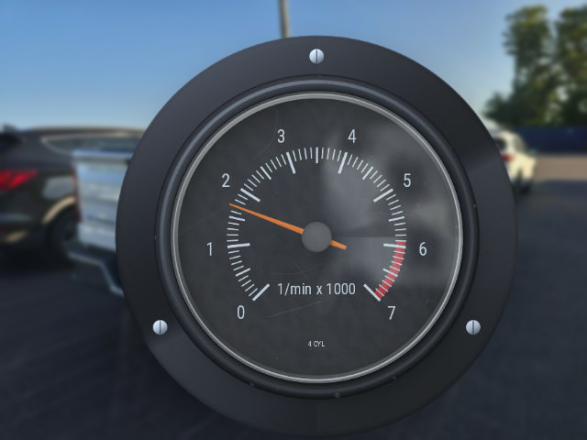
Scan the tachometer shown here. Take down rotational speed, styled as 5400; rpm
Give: 1700; rpm
